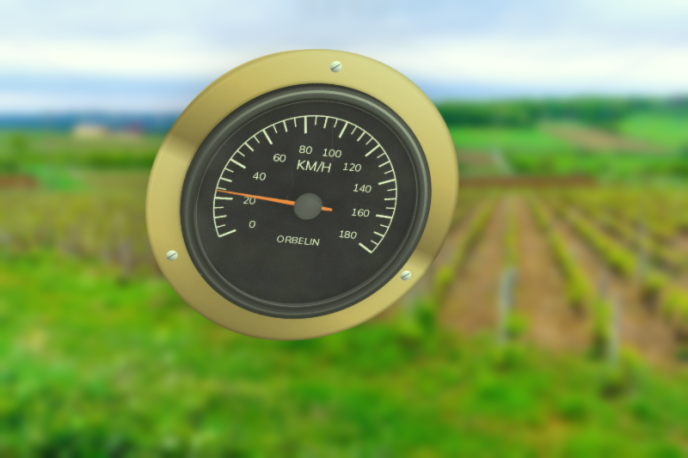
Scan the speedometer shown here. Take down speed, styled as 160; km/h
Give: 25; km/h
